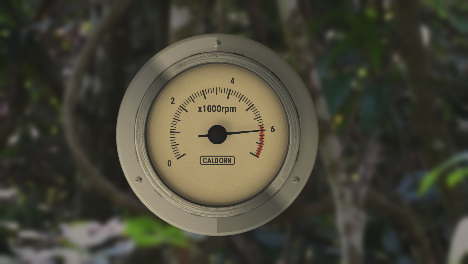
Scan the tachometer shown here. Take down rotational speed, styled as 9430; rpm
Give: 6000; rpm
